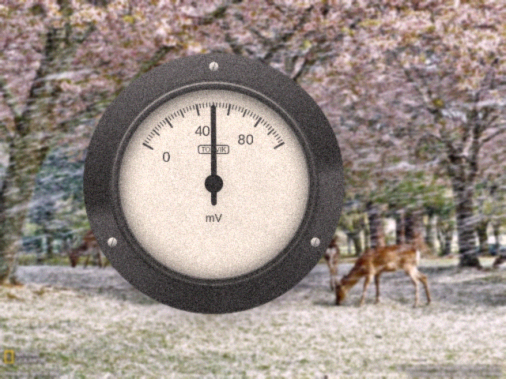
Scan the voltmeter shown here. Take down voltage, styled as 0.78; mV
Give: 50; mV
